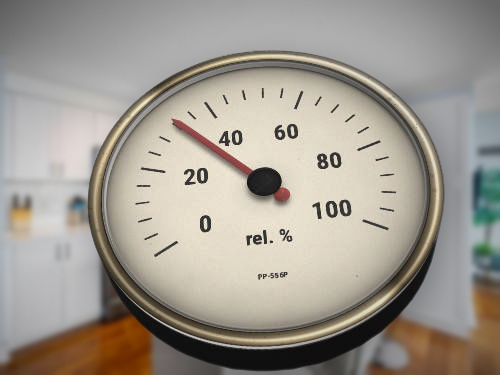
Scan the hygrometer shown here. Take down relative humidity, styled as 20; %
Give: 32; %
